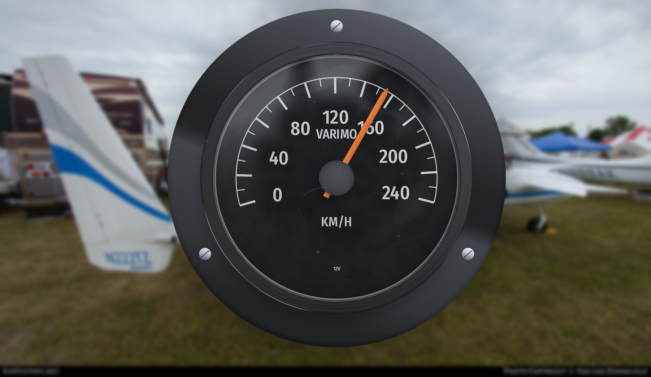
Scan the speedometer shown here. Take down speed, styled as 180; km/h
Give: 155; km/h
